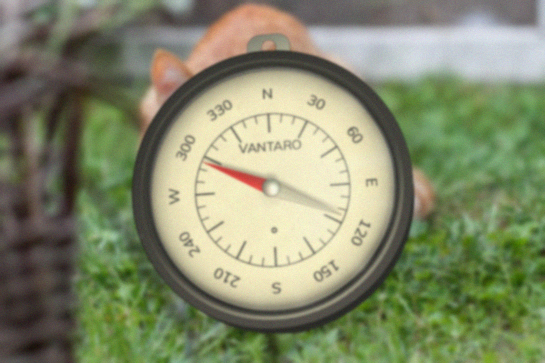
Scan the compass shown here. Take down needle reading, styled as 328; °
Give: 295; °
